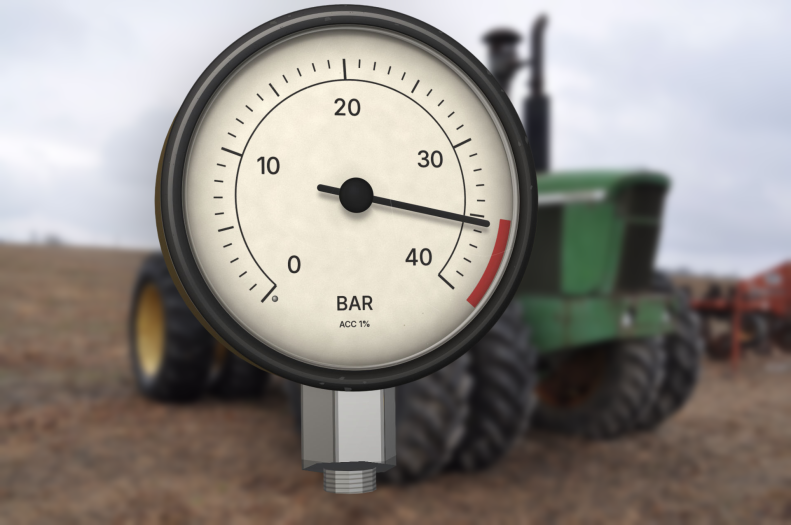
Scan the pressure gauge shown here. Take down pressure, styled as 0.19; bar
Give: 35.5; bar
